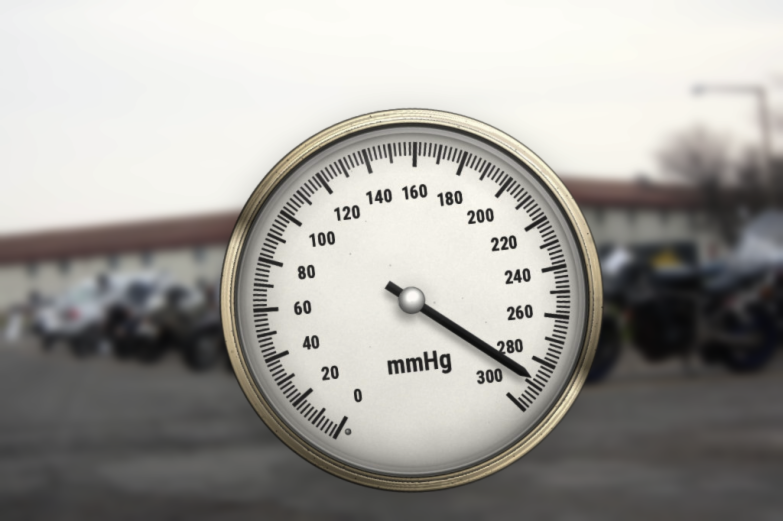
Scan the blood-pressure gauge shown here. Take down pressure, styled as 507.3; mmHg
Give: 288; mmHg
